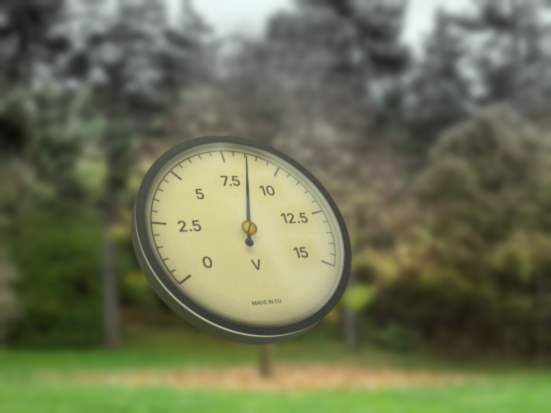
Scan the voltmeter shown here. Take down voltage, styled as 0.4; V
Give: 8.5; V
